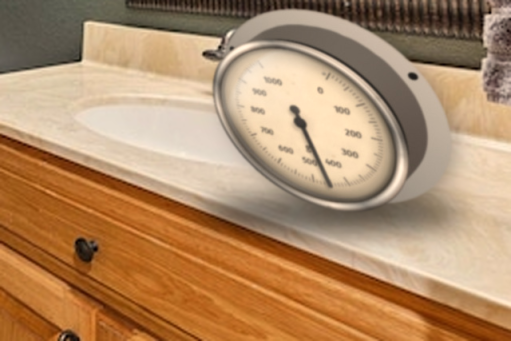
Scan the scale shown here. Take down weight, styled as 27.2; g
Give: 450; g
